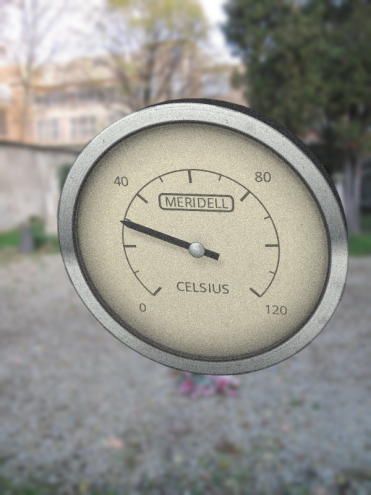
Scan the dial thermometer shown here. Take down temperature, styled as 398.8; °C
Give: 30; °C
